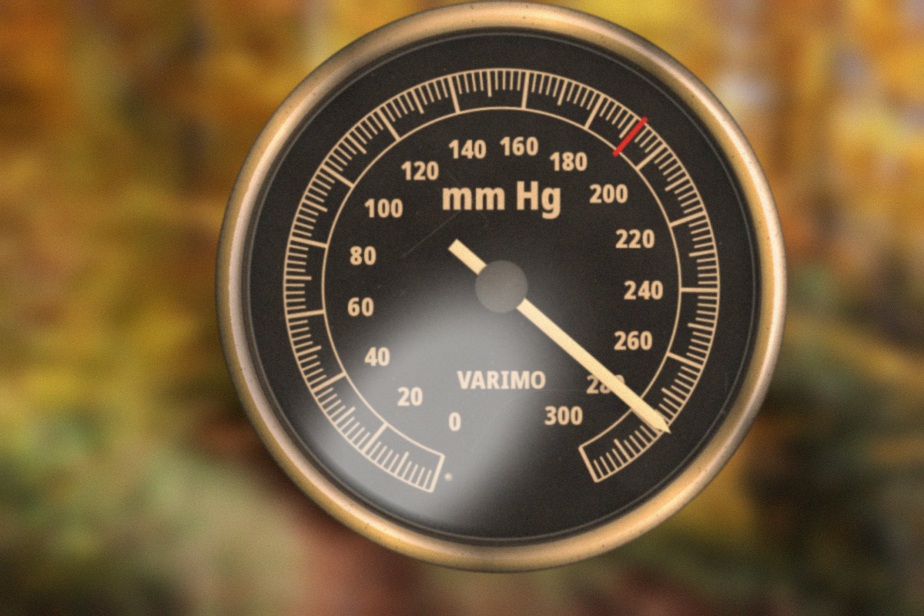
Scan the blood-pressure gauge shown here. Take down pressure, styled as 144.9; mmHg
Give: 278; mmHg
